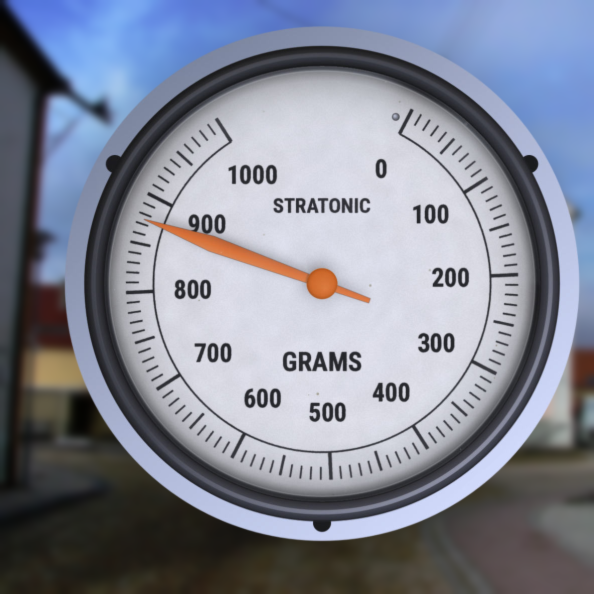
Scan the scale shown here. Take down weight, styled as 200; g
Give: 875; g
